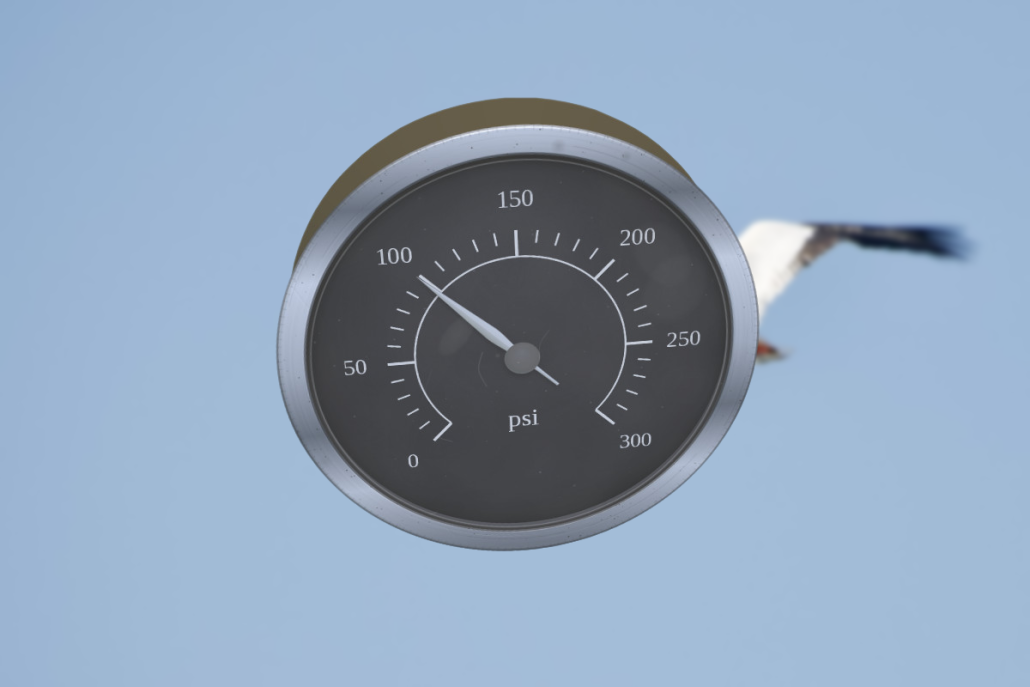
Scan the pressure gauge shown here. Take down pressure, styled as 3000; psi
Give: 100; psi
